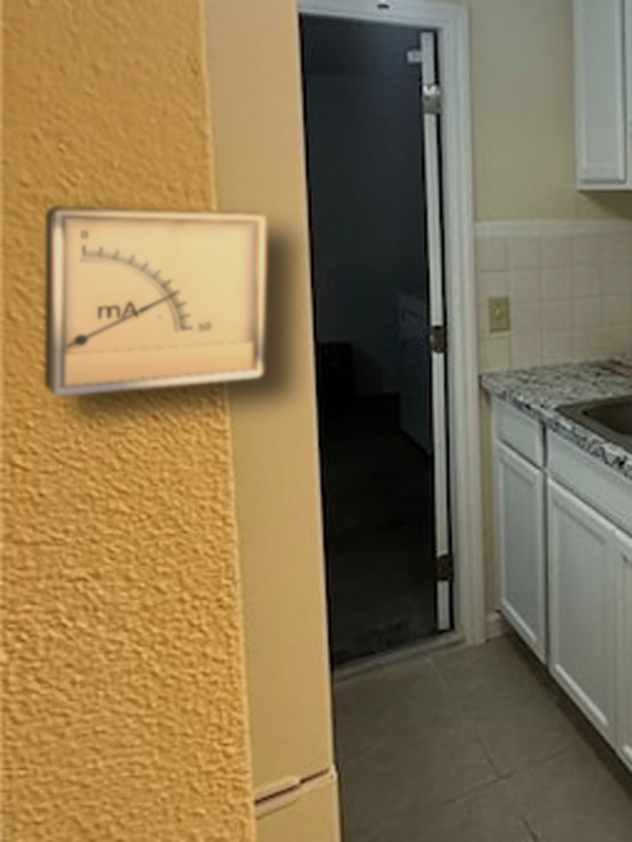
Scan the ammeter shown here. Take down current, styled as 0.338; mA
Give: 35; mA
